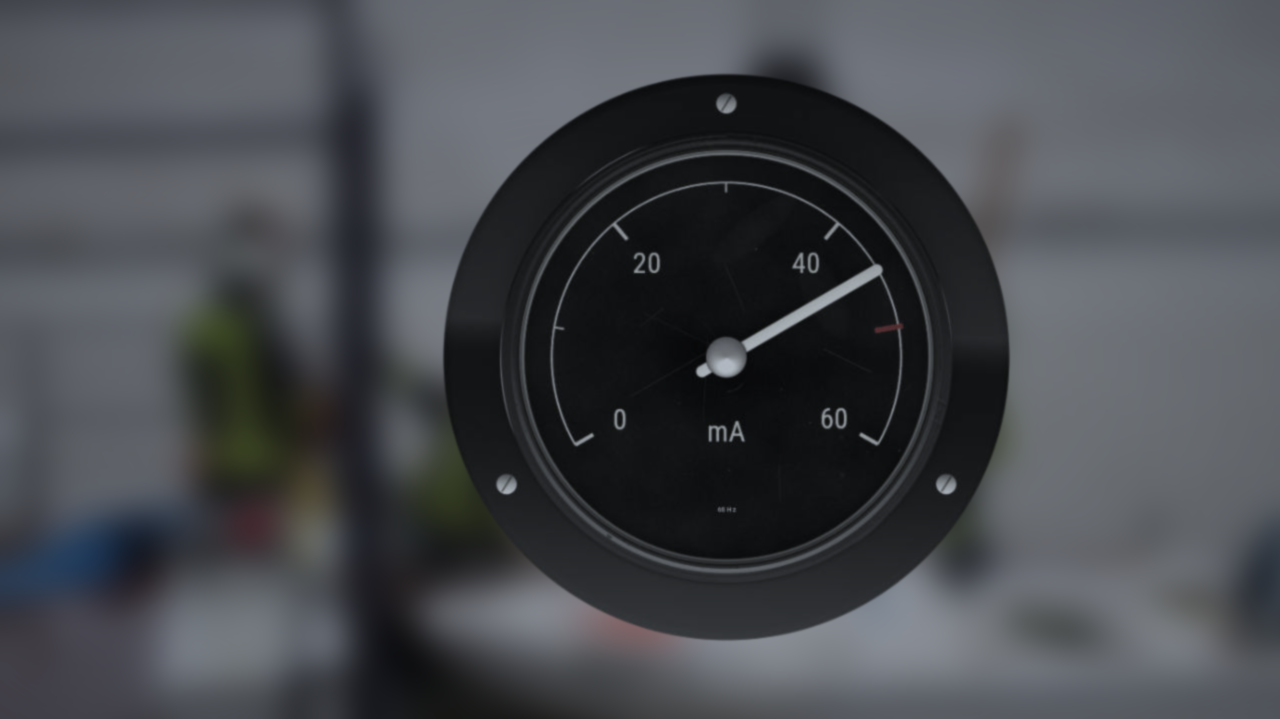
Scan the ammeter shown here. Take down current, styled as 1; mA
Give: 45; mA
